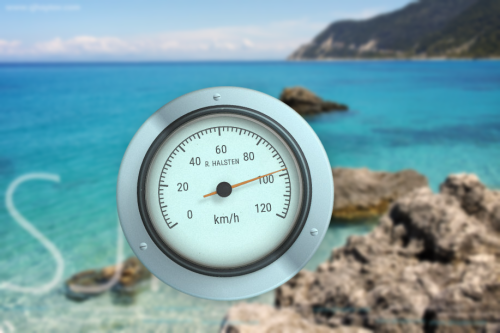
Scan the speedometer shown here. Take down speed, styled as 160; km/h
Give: 98; km/h
